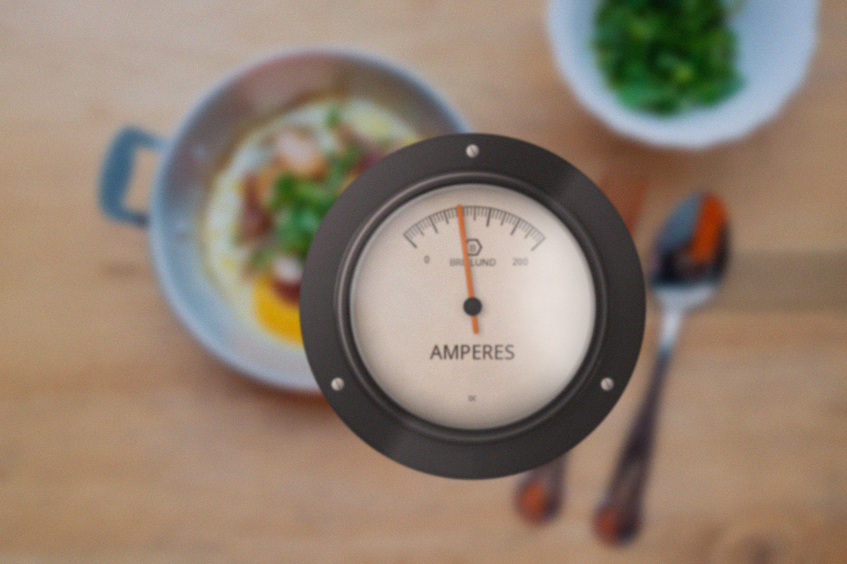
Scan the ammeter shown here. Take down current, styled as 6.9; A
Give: 80; A
